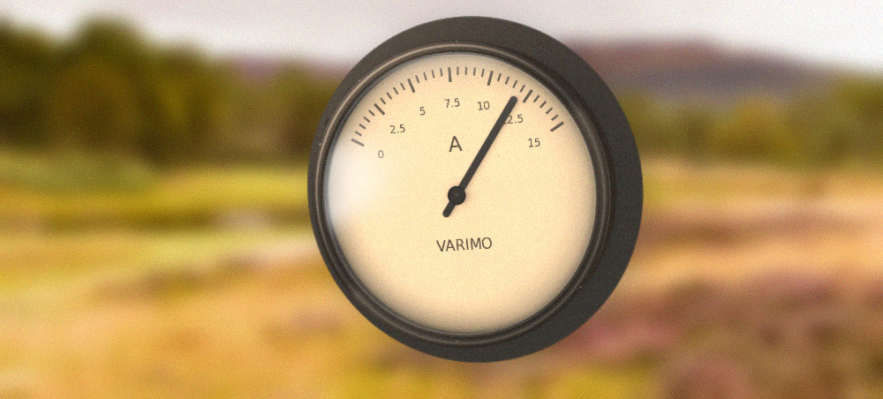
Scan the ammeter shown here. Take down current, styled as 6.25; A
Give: 12; A
